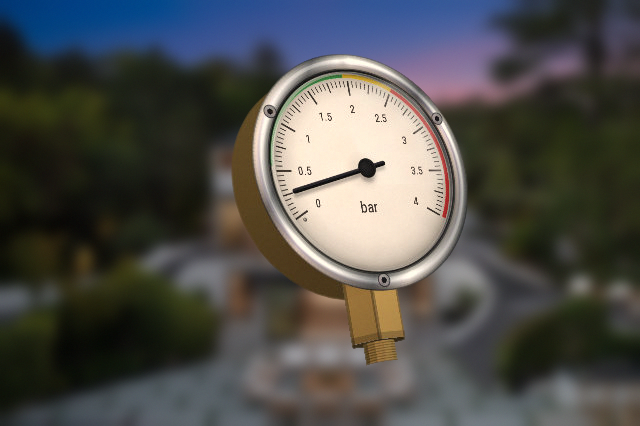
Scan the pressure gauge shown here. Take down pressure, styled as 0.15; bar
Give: 0.25; bar
